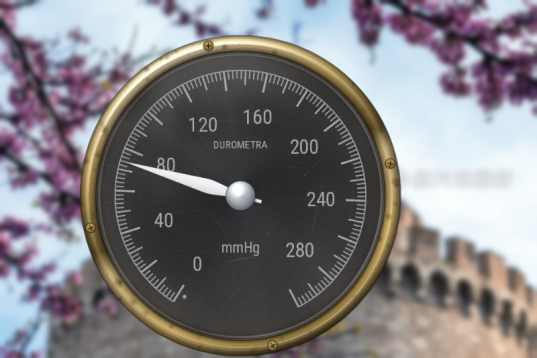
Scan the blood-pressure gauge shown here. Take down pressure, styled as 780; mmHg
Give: 74; mmHg
